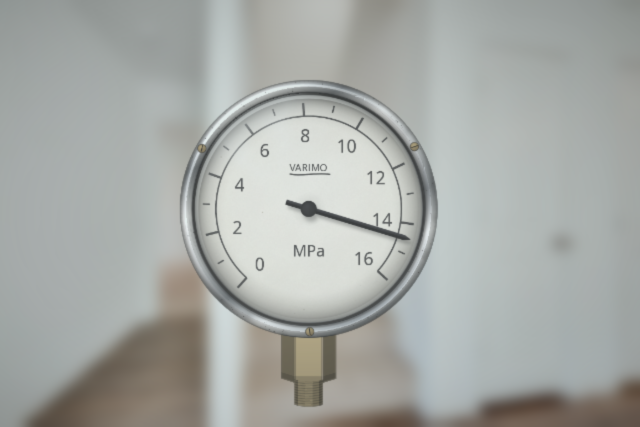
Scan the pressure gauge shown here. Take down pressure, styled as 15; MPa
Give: 14.5; MPa
